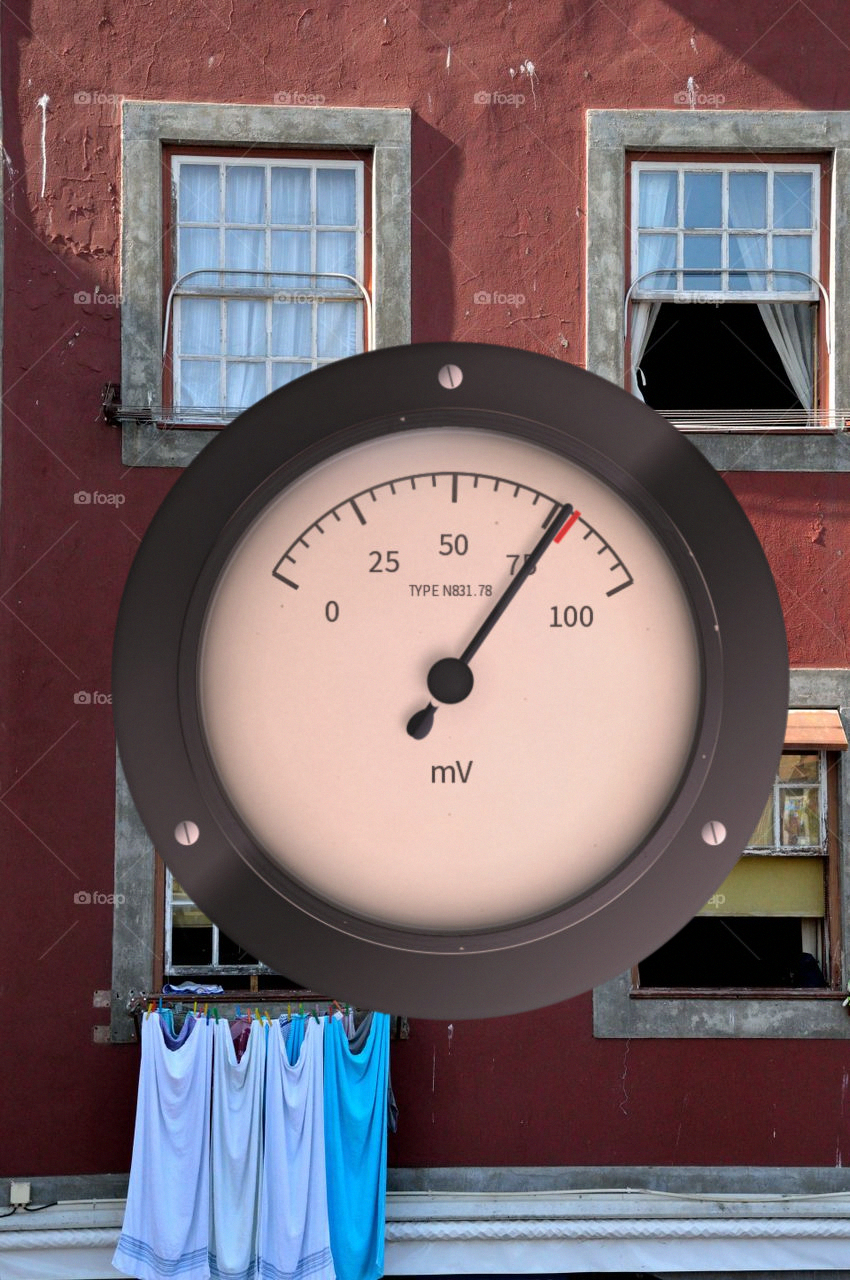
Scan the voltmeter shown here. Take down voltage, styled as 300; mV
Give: 77.5; mV
